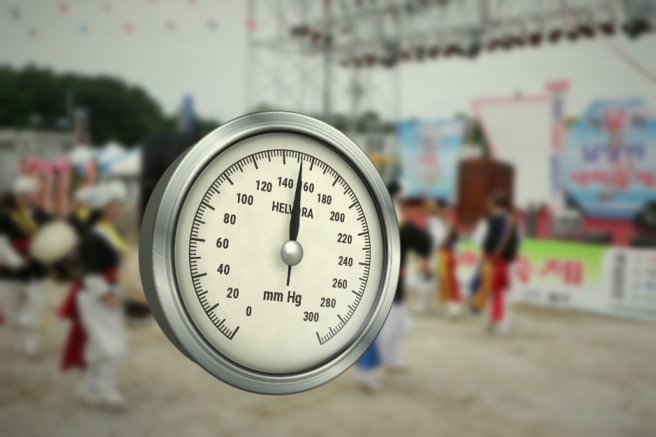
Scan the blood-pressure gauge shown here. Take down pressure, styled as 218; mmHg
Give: 150; mmHg
